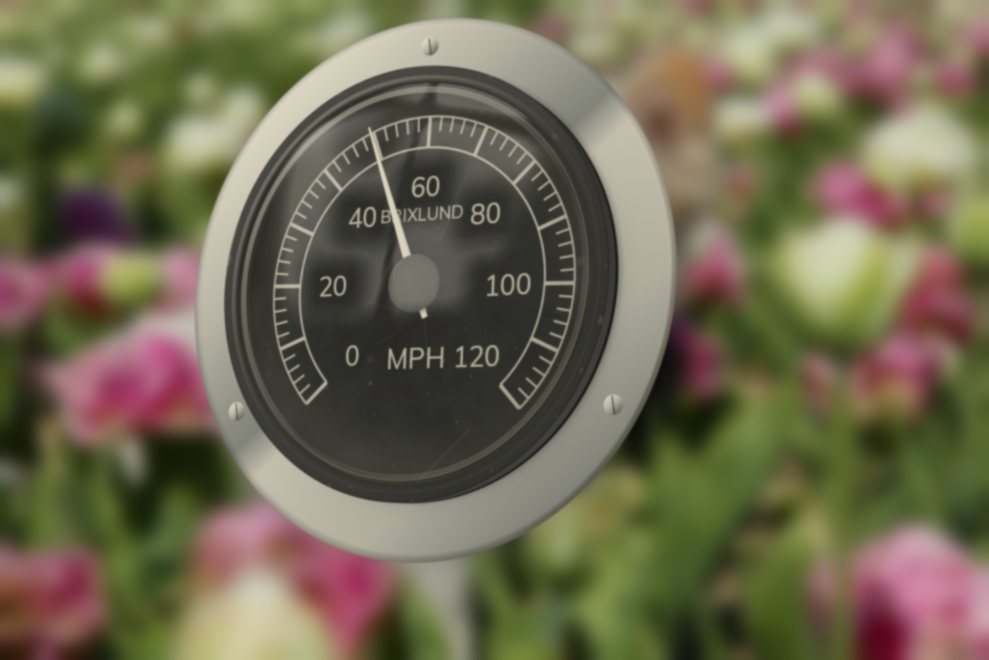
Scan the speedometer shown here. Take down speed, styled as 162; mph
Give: 50; mph
